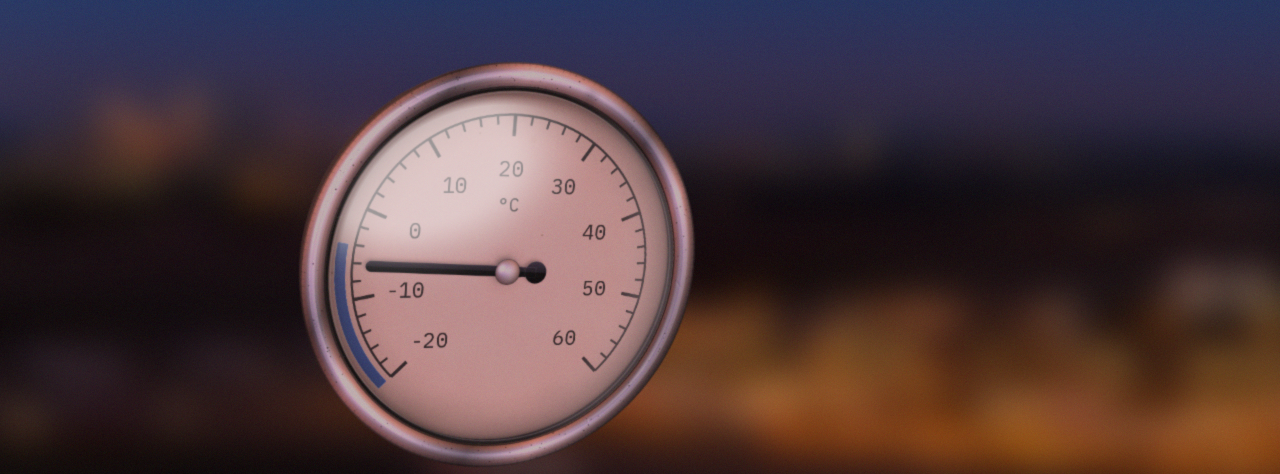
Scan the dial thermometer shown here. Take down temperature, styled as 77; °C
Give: -6; °C
